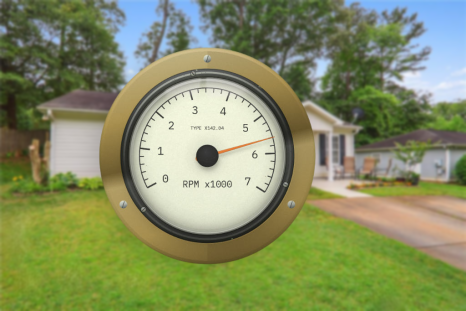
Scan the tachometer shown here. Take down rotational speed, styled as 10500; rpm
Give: 5600; rpm
